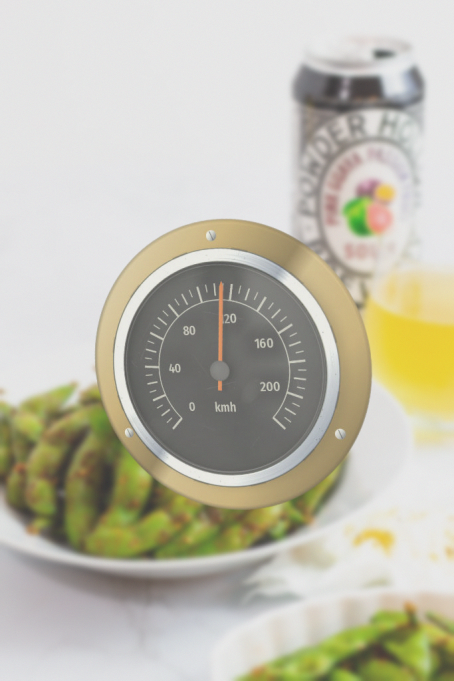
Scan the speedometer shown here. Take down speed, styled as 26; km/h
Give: 115; km/h
